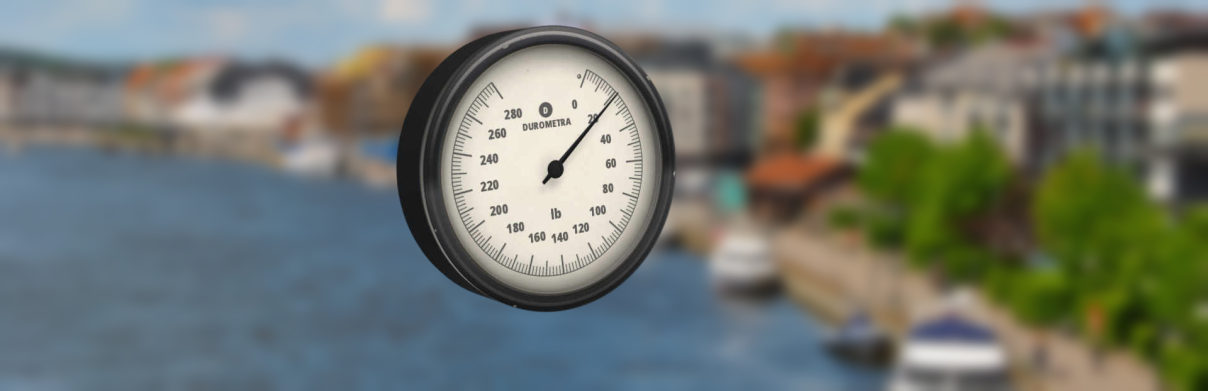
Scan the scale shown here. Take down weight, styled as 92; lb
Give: 20; lb
